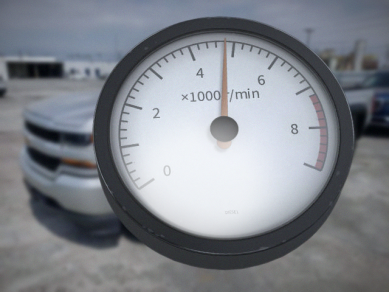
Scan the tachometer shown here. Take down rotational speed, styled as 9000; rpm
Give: 4800; rpm
